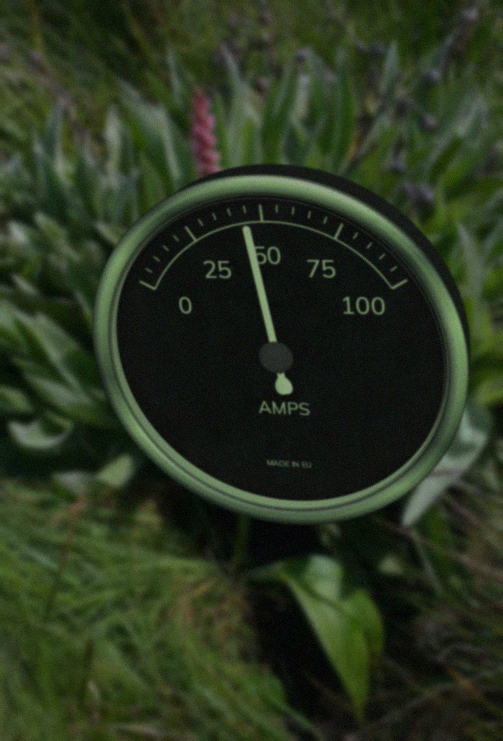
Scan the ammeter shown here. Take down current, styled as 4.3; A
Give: 45; A
